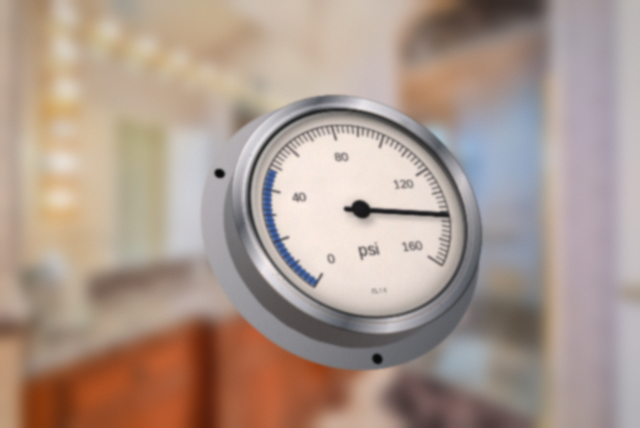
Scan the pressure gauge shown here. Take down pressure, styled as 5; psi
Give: 140; psi
